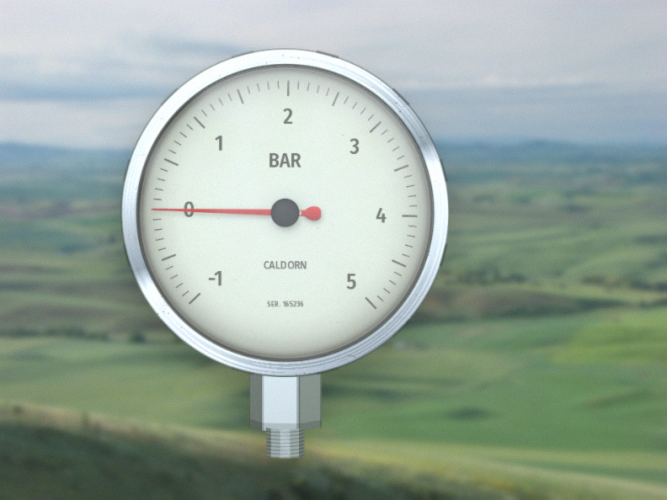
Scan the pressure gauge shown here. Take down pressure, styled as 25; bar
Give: 0; bar
